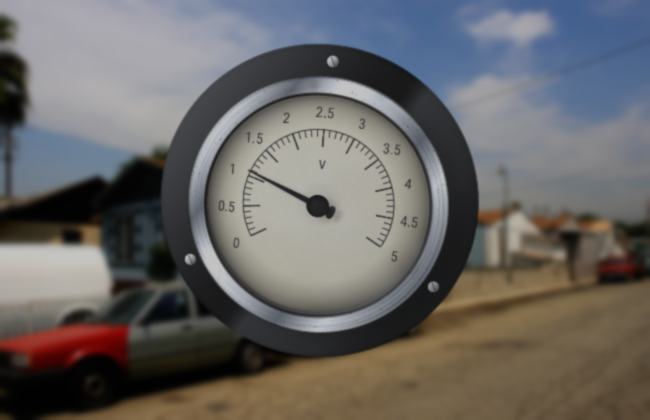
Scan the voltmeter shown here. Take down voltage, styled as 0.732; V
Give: 1.1; V
